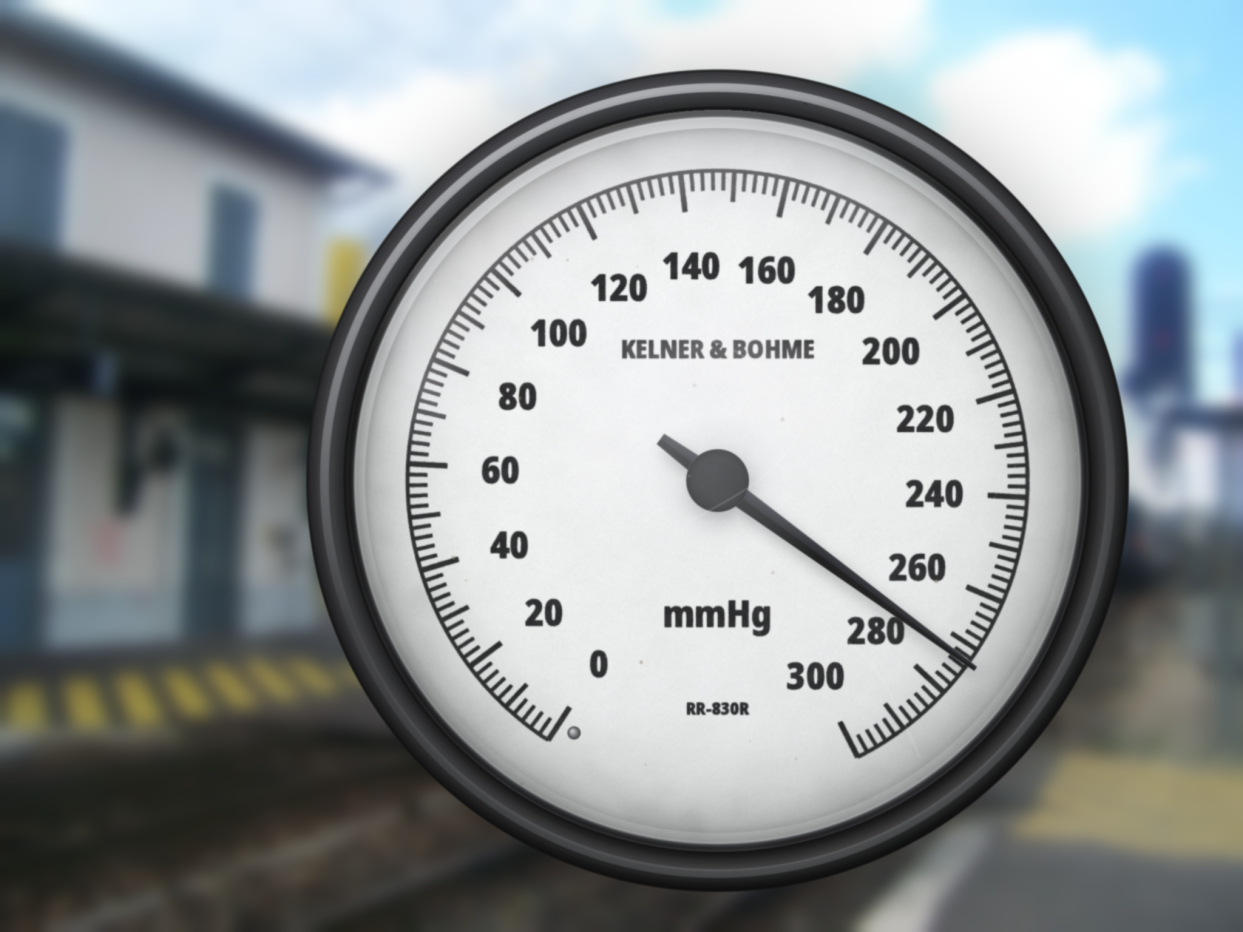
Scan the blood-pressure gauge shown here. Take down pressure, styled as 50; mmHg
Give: 273; mmHg
